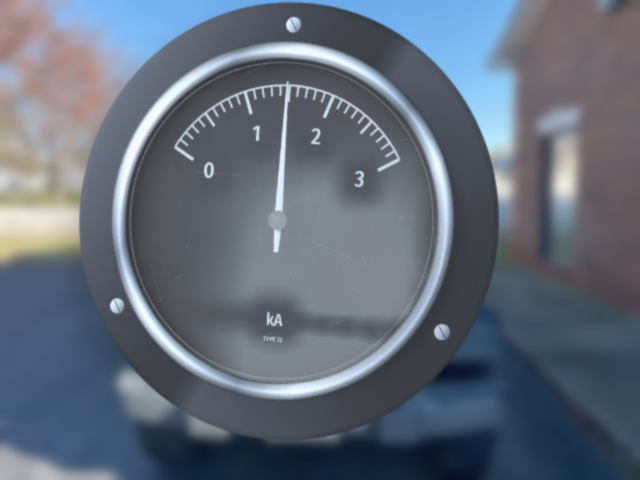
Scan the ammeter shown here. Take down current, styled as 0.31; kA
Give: 1.5; kA
